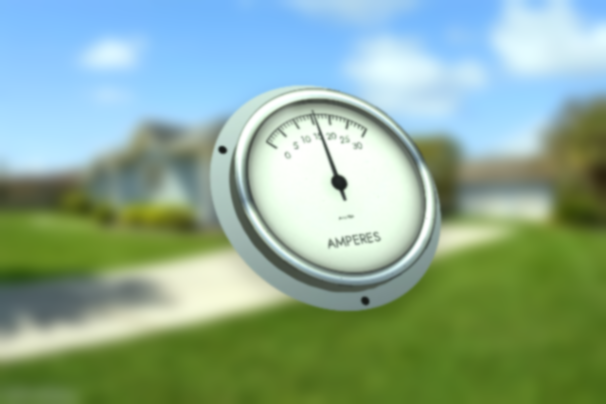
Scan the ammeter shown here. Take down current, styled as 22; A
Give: 15; A
